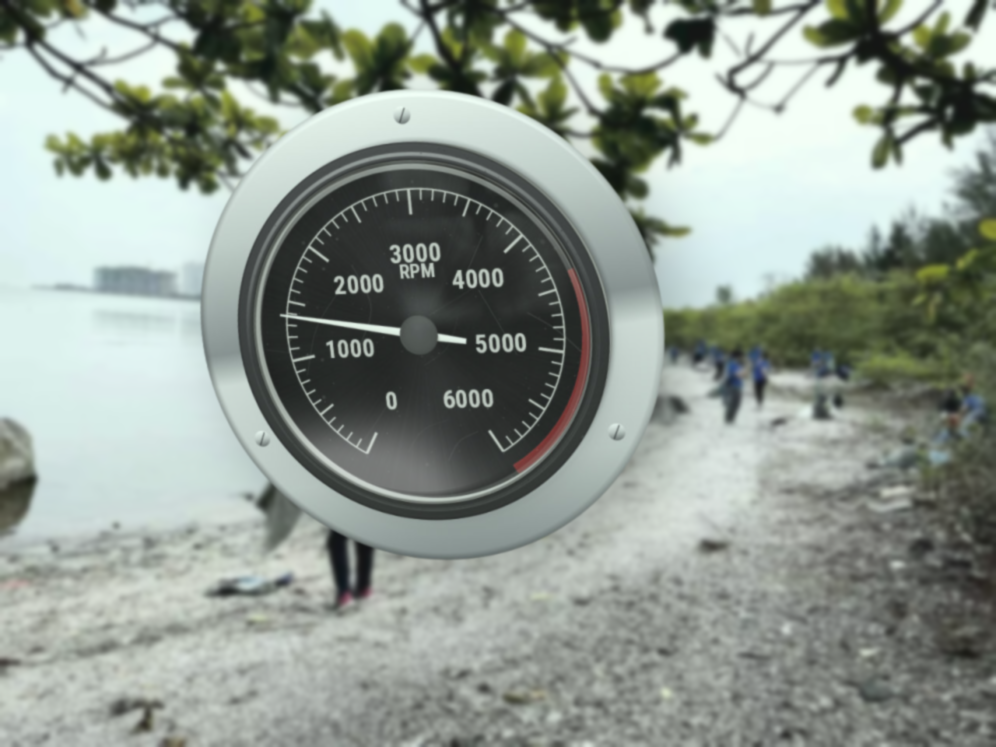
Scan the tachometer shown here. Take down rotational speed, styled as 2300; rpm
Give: 1400; rpm
